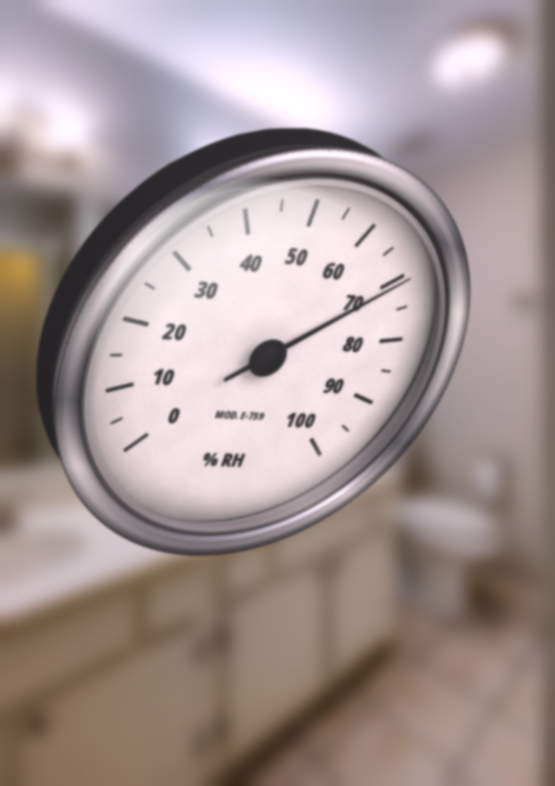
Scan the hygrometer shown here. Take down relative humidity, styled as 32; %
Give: 70; %
